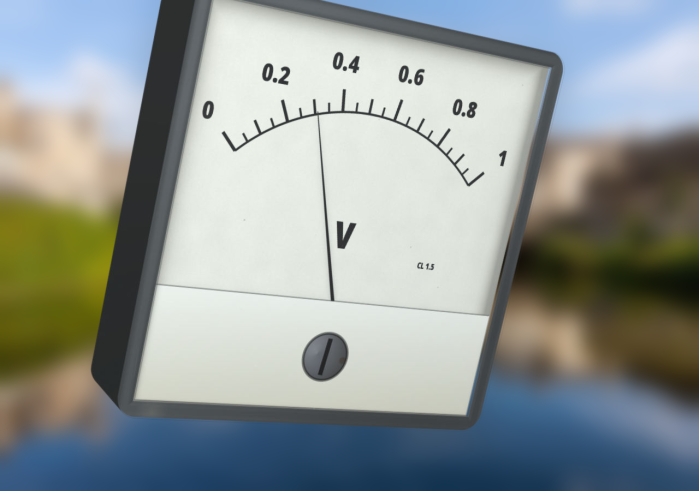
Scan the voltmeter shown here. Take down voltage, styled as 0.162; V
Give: 0.3; V
